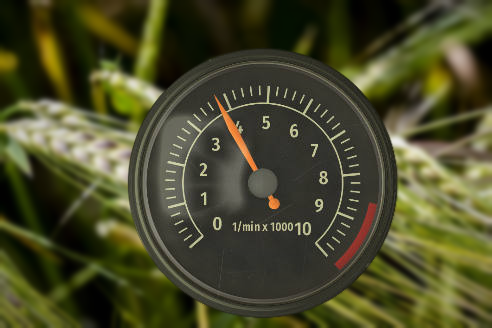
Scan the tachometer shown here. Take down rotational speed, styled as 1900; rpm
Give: 3800; rpm
